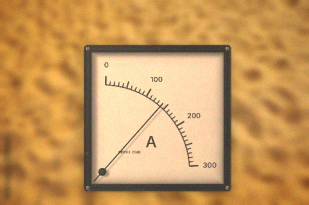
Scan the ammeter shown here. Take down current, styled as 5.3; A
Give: 140; A
